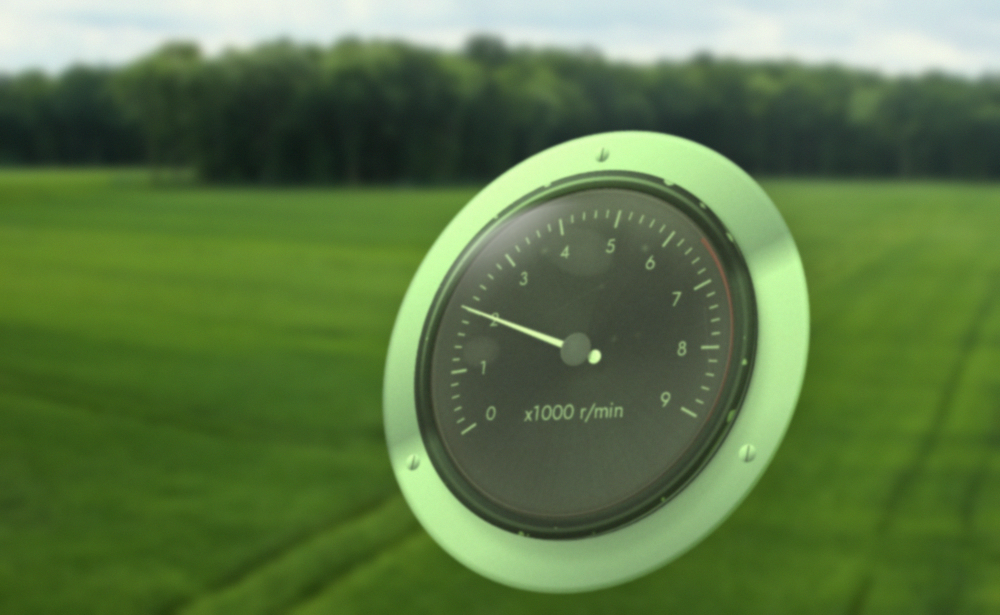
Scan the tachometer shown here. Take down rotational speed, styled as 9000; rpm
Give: 2000; rpm
